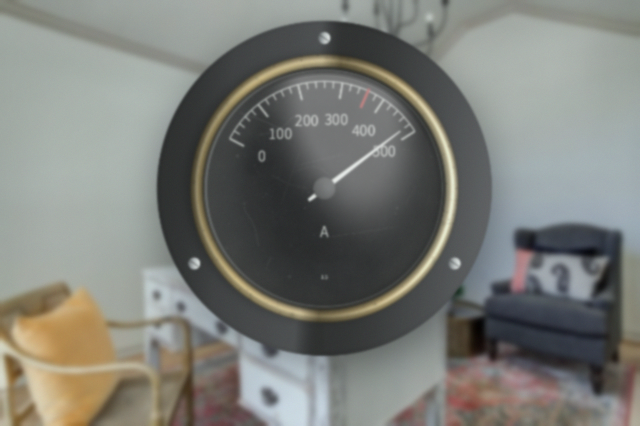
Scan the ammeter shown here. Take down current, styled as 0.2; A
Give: 480; A
